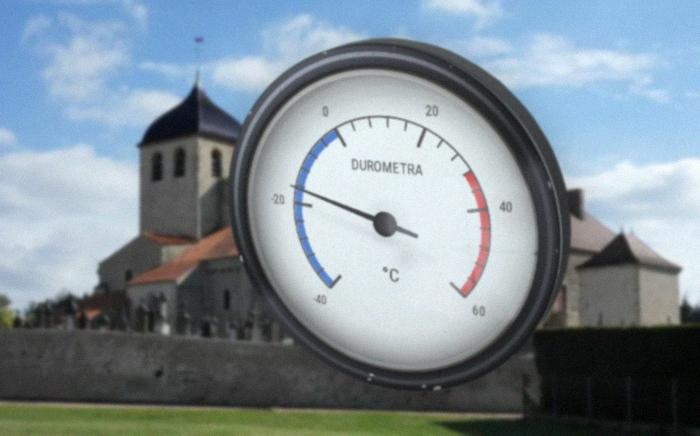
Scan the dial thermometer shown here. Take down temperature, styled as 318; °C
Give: -16; °C
